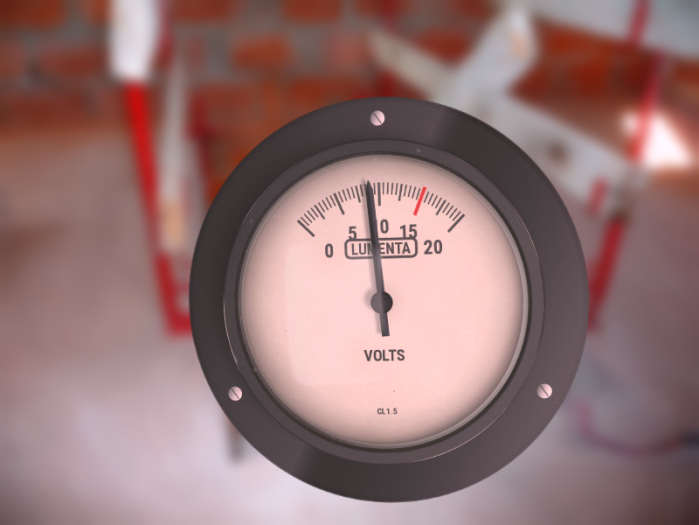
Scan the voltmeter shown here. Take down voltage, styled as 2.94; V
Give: 9; V
